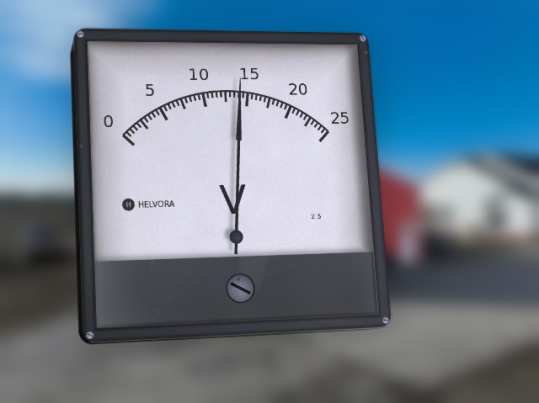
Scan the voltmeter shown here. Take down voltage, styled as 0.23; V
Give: 14; V
